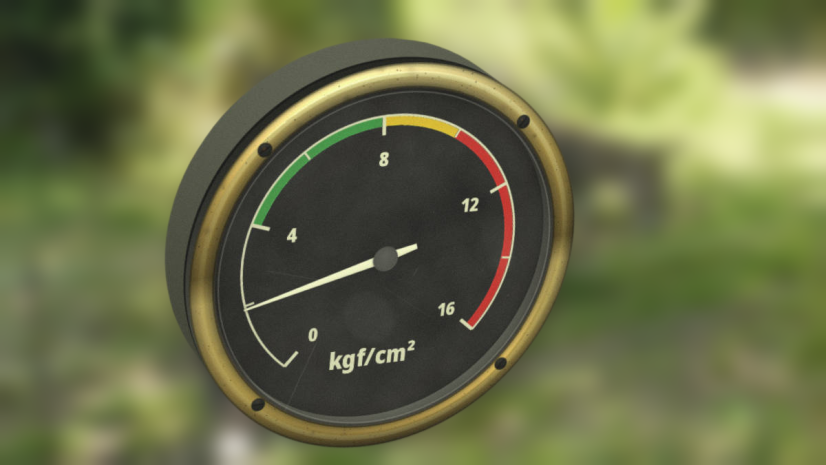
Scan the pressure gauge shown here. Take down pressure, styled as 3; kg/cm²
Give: 2; kg/cm²
